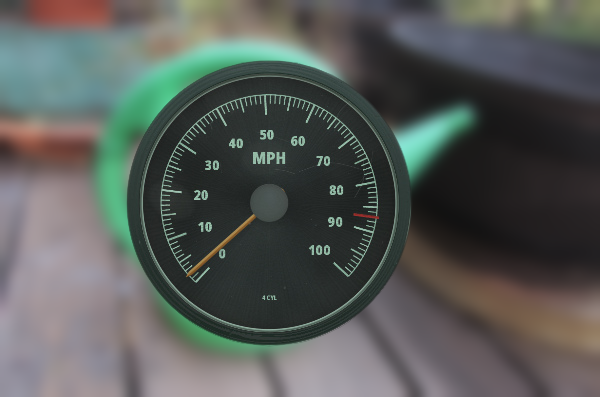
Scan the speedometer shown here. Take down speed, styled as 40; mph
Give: 2; mph
